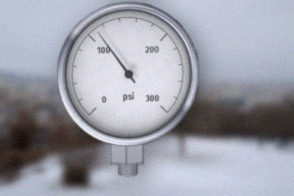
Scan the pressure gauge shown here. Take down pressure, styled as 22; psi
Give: 110; psi
